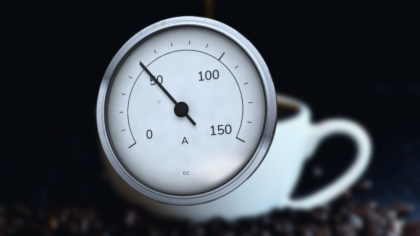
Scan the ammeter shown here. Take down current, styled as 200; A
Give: 50; A
